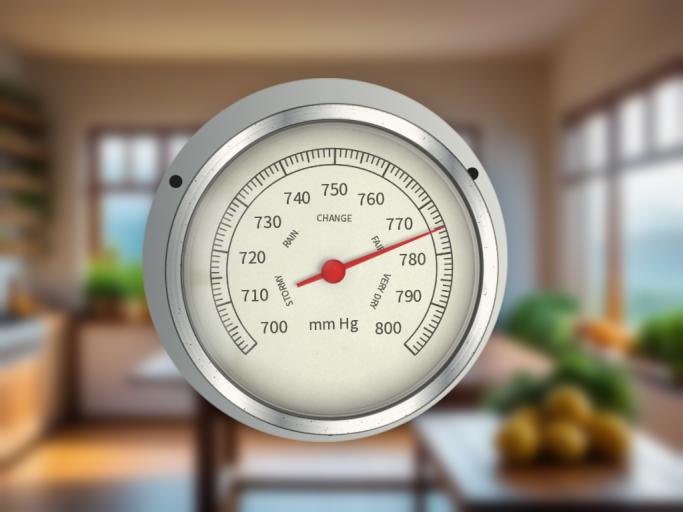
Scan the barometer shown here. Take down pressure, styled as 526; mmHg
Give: 775; mmHg
